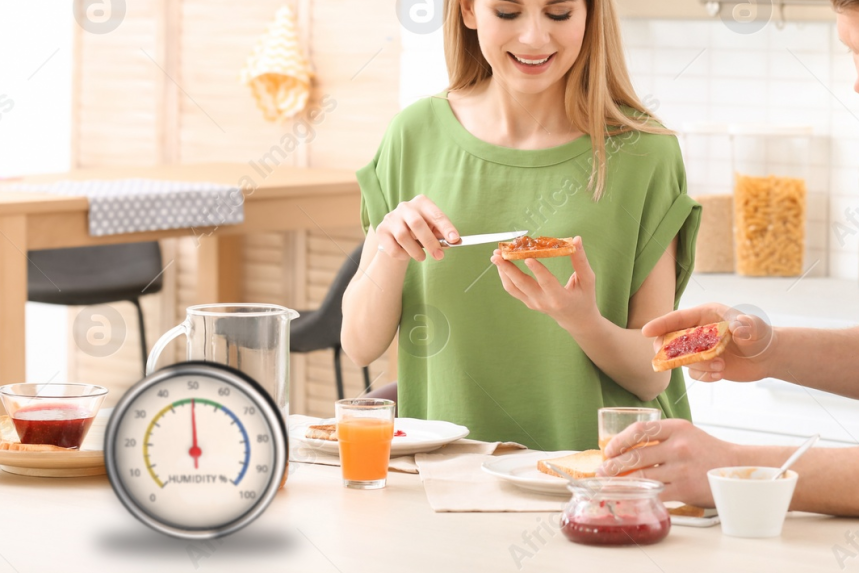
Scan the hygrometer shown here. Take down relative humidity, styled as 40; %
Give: 50; %
